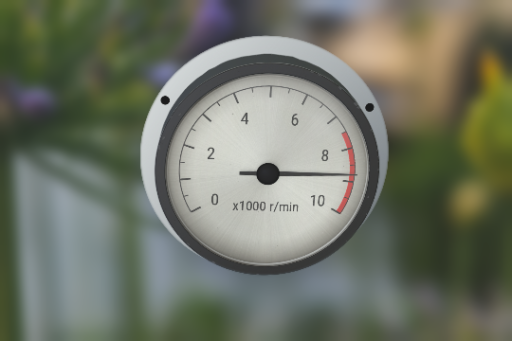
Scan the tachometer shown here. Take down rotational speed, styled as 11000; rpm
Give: 8750; rpm
